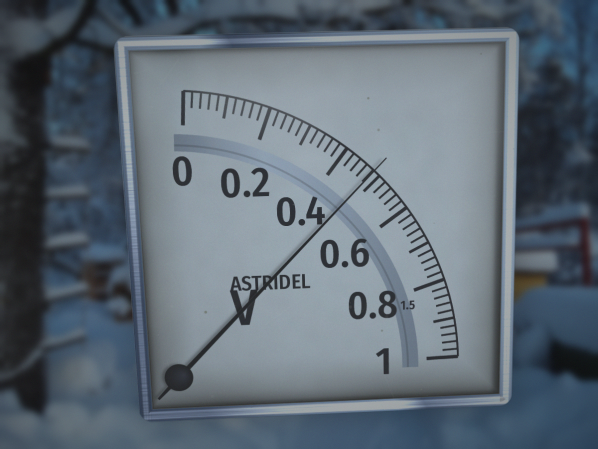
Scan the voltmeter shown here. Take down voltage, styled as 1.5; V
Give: 0.48; V
